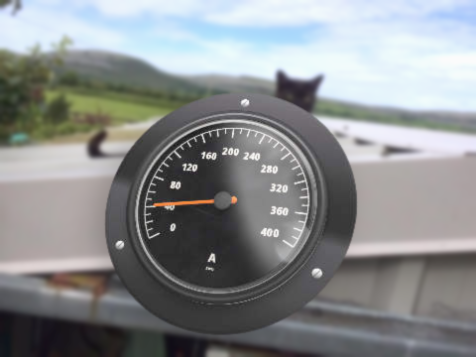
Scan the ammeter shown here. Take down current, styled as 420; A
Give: 40; A
